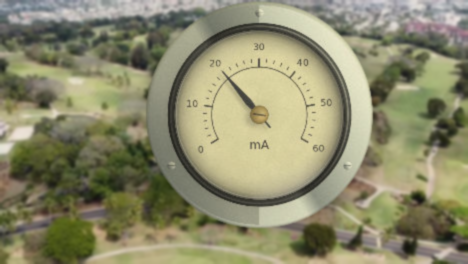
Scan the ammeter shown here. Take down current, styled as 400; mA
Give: 20; mA
